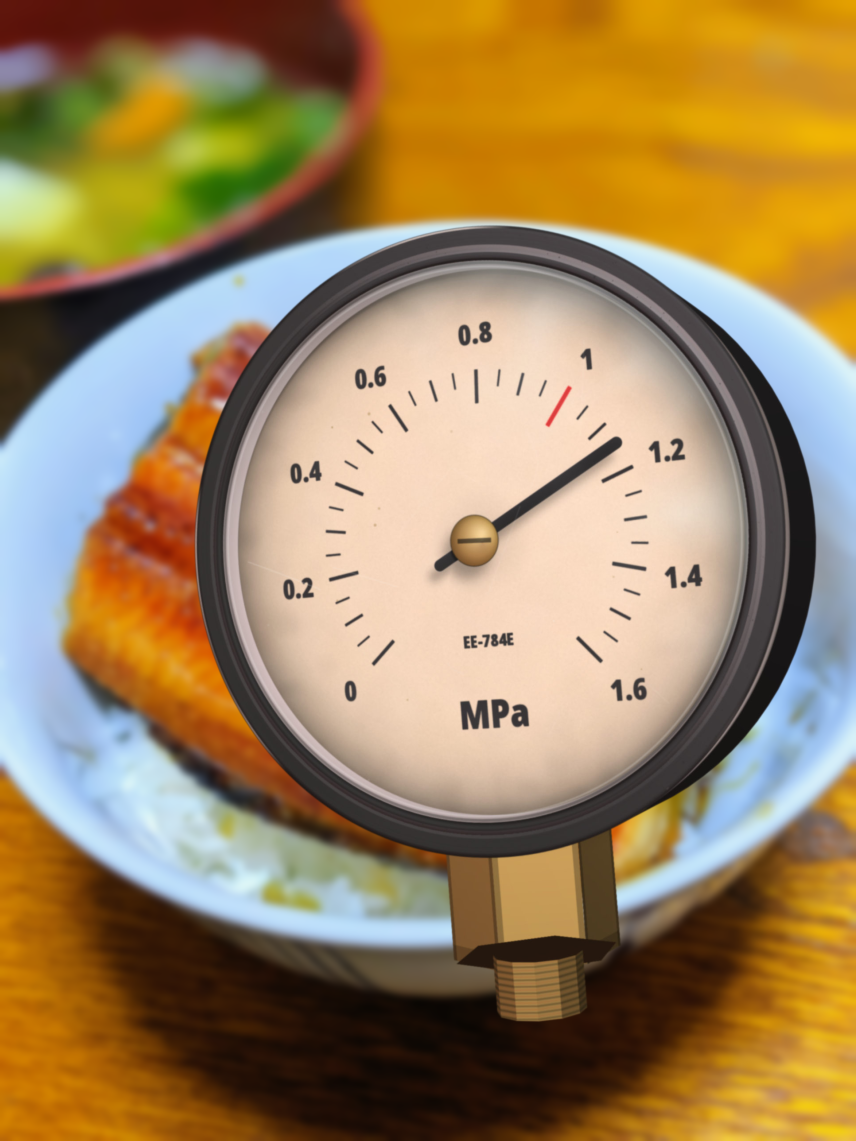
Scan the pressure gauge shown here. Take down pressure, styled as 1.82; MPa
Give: 1.15; MPa
